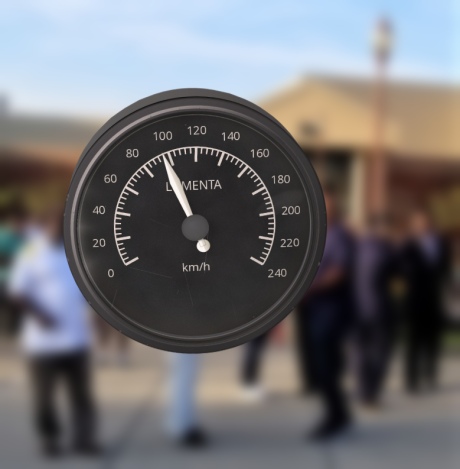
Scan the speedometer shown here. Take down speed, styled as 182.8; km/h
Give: 96; km/h
